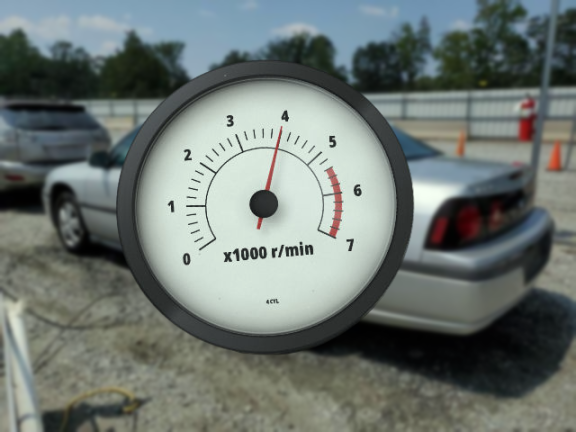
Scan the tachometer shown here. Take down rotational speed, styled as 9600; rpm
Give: 4000; rpm
